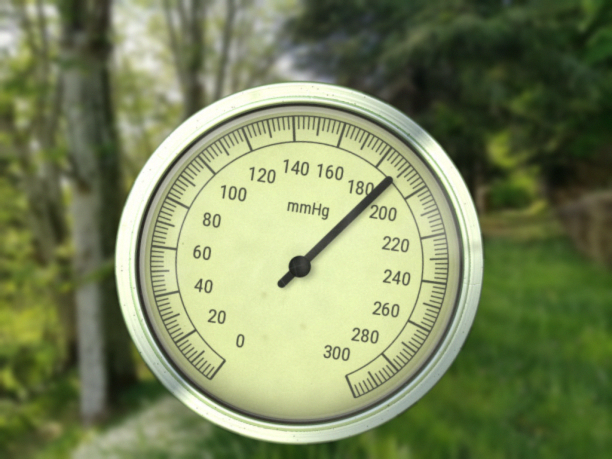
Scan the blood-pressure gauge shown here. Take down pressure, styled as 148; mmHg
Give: 188; mmHg
